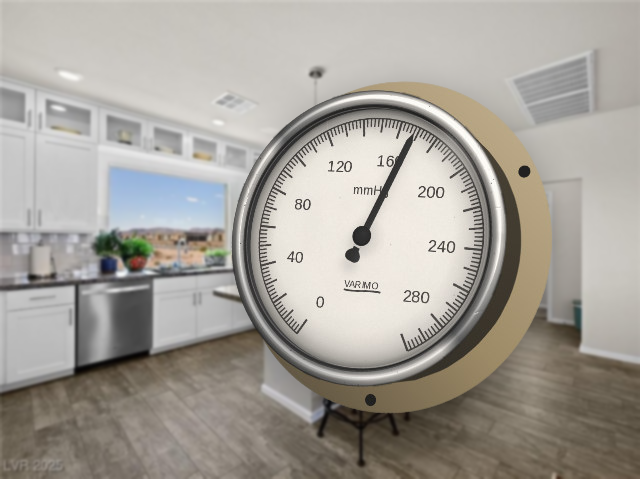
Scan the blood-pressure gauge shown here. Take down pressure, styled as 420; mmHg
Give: 170; mmHg
